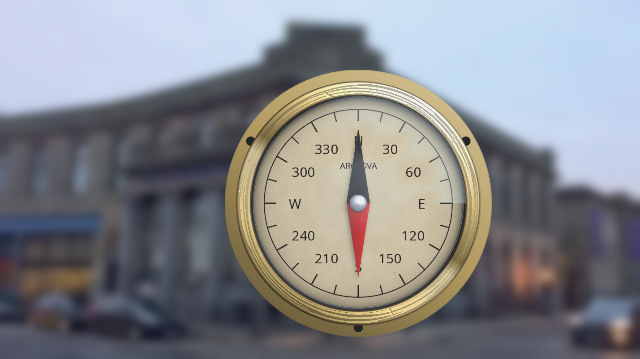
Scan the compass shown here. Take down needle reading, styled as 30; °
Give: 180; °
